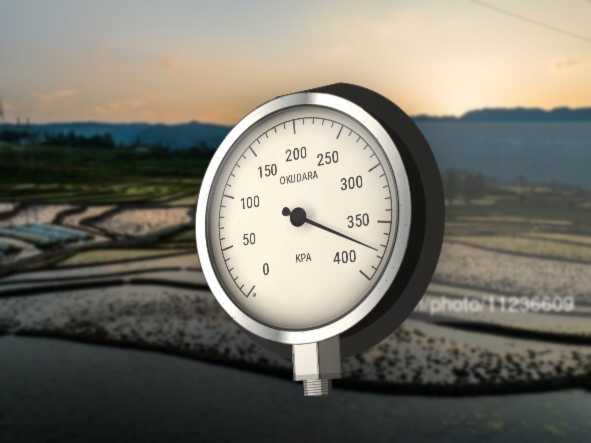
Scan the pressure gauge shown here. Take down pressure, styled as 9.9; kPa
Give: 375; kPa
